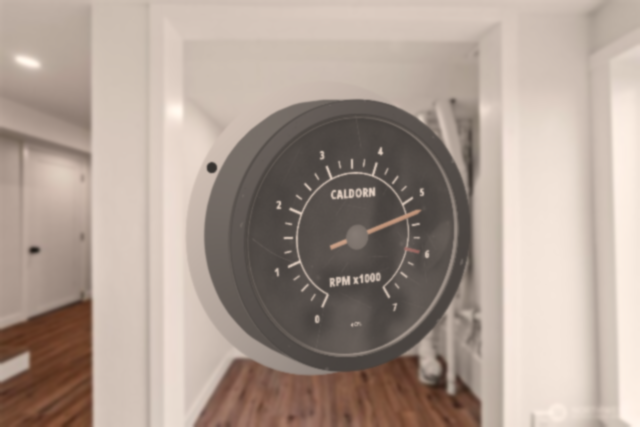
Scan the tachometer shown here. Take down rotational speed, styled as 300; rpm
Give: 5250; rpm
